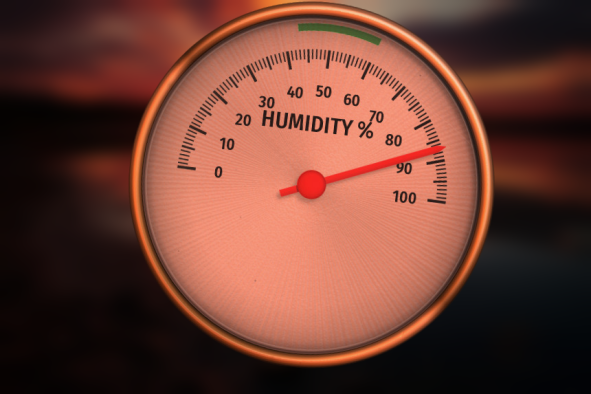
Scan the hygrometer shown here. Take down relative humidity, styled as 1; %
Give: 87; %
